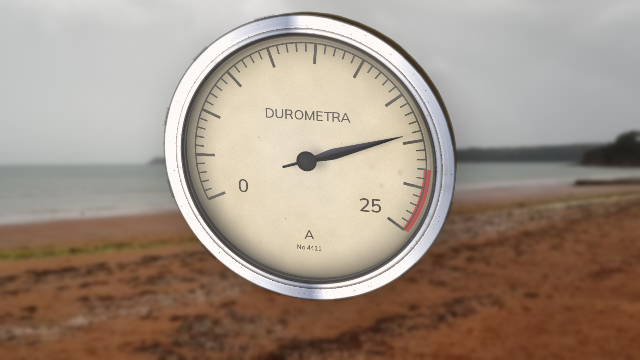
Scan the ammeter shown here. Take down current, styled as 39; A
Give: 19.5; A
